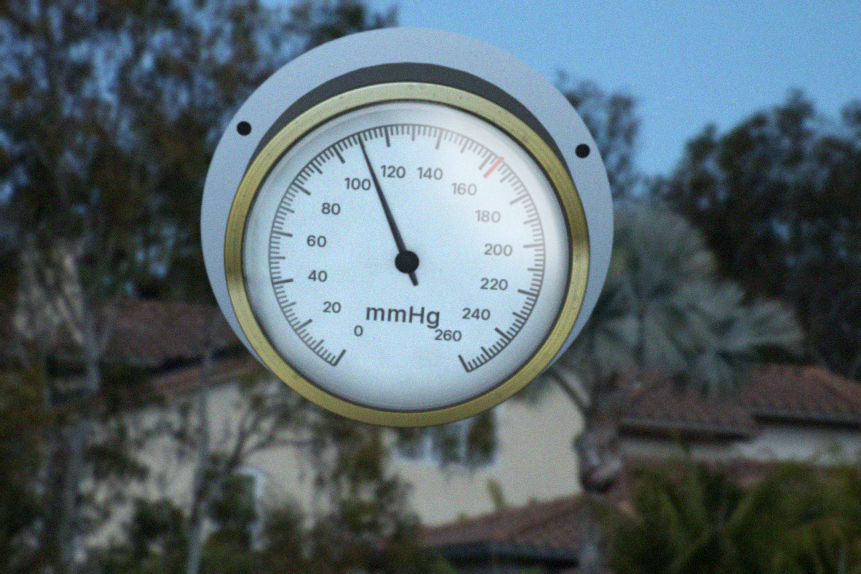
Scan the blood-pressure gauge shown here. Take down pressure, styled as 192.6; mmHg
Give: 110; mmHg
